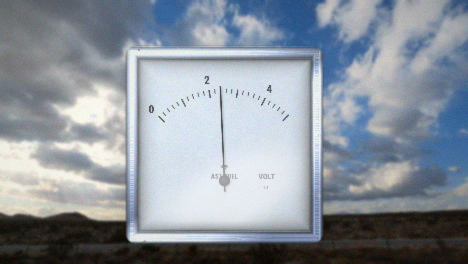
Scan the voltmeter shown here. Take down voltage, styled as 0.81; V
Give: 2.4; V
